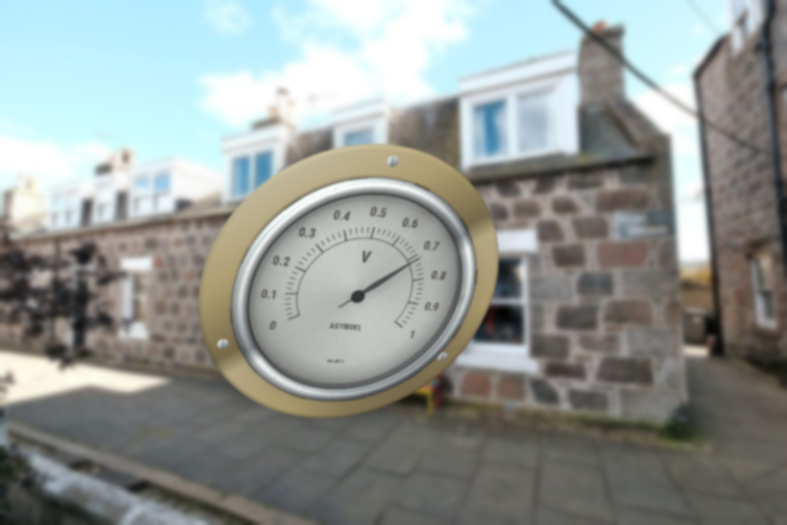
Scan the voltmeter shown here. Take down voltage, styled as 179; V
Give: 0.7; V
